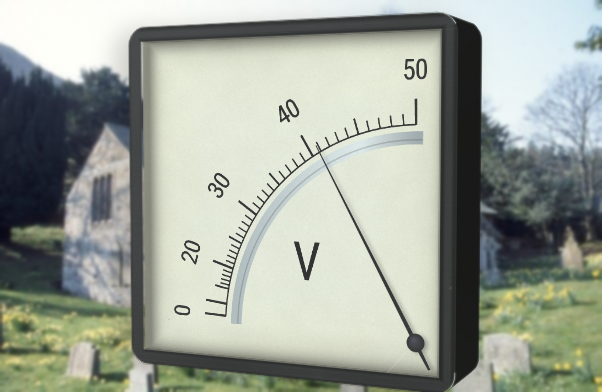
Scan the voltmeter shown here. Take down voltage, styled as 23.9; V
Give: 41; V
